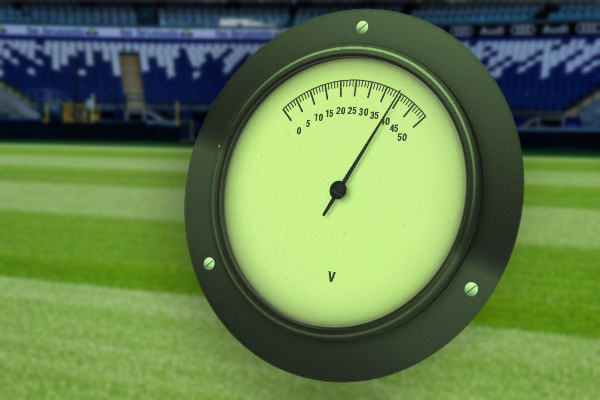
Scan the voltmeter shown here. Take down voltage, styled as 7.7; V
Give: 40; V
